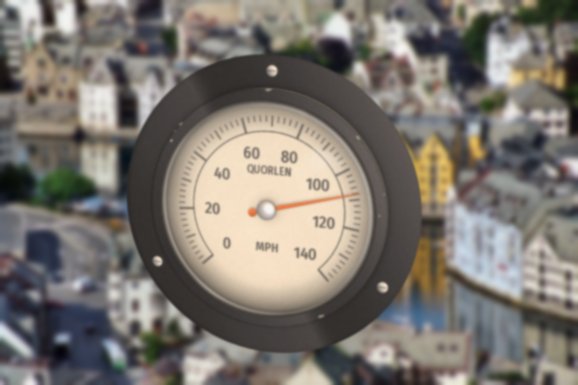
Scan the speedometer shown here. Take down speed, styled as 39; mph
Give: 108; mph
